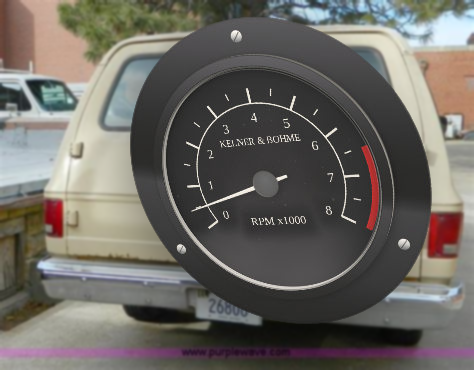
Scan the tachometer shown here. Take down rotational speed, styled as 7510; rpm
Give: 500; rpm
